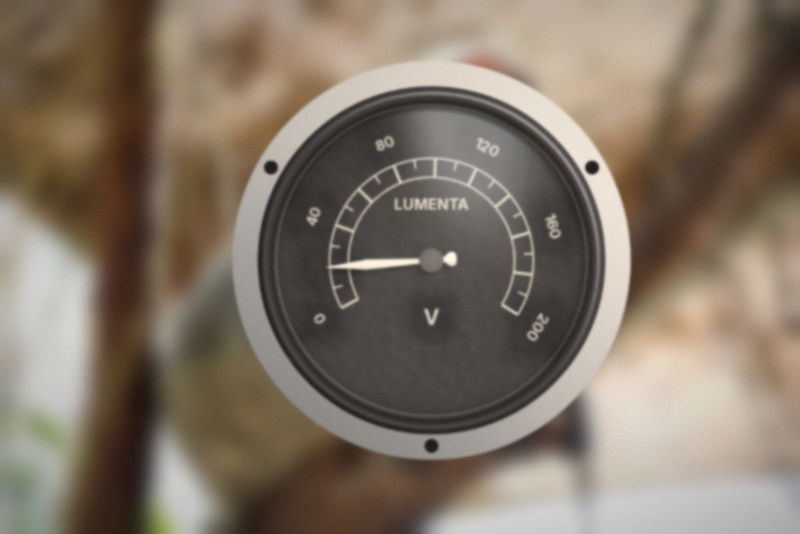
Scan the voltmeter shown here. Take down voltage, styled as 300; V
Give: 20; V
